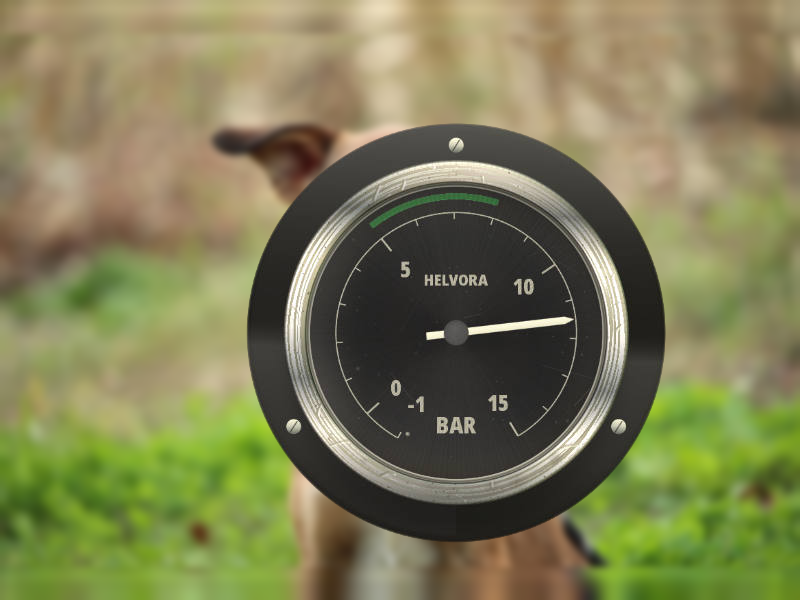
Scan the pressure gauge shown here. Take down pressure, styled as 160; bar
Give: 11.5; bar
